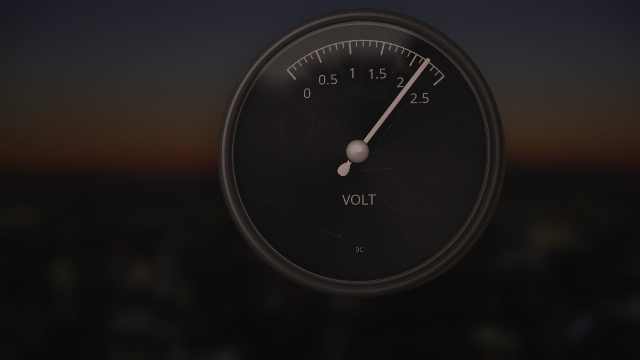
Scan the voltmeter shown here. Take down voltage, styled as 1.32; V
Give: 2.2; V
